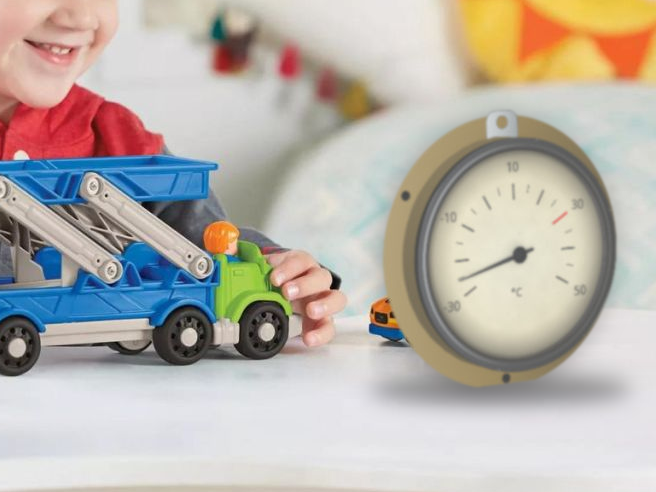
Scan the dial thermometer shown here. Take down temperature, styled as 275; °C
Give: -25; °C
